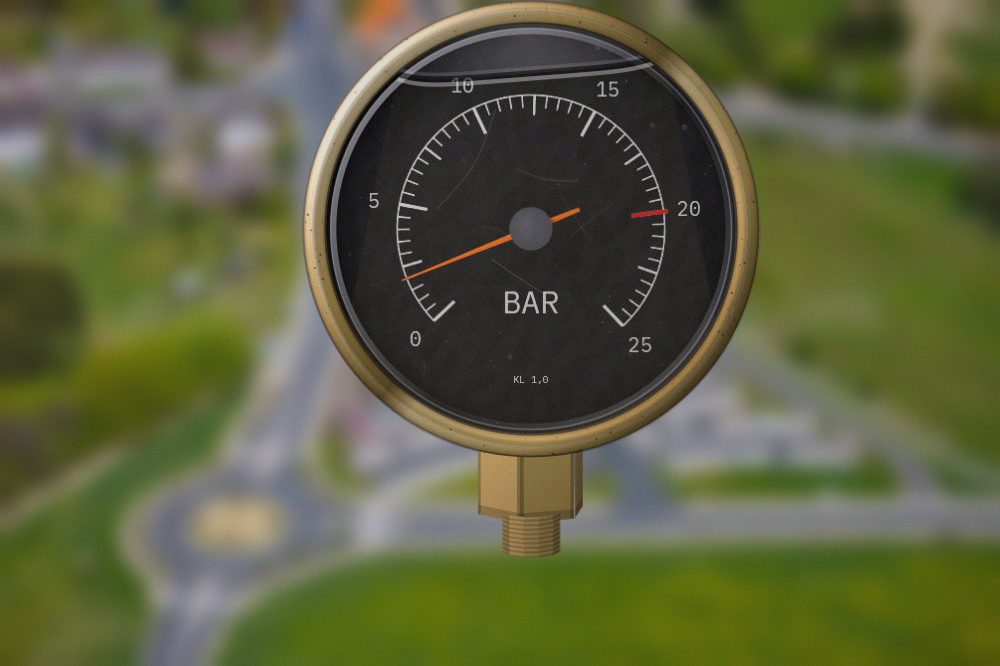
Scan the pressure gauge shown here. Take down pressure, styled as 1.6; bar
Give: 2; bar
